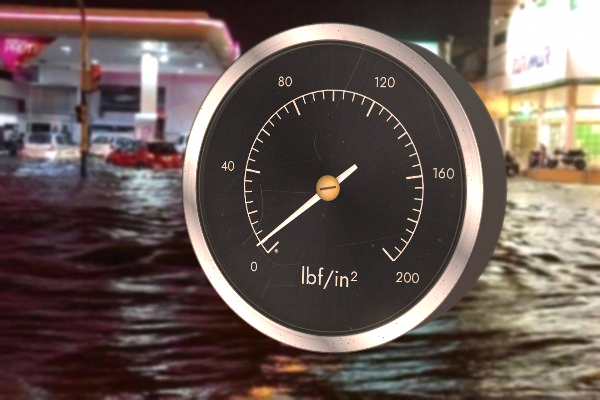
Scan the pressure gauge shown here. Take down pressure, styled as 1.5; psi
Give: 5; psi
